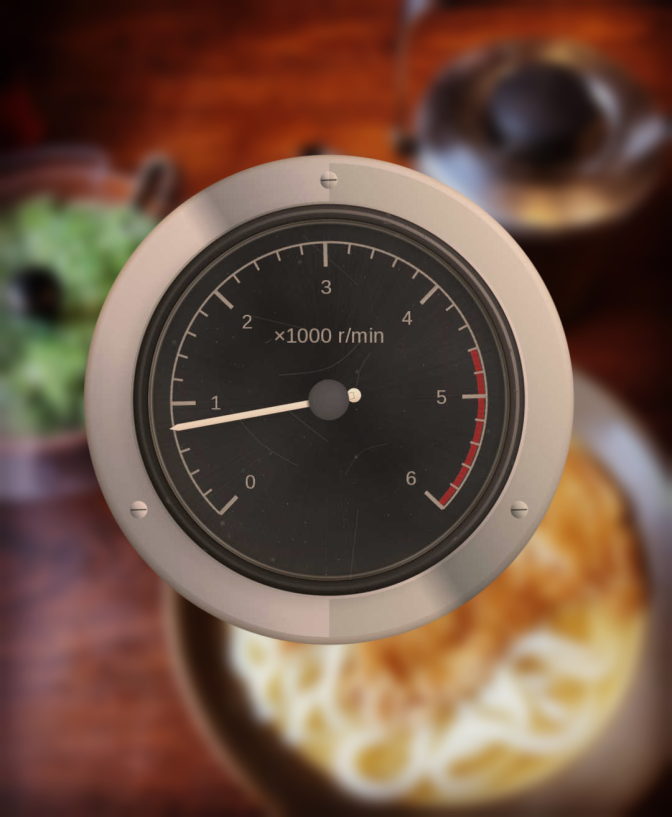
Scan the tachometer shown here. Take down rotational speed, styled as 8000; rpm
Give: 800; rpm
